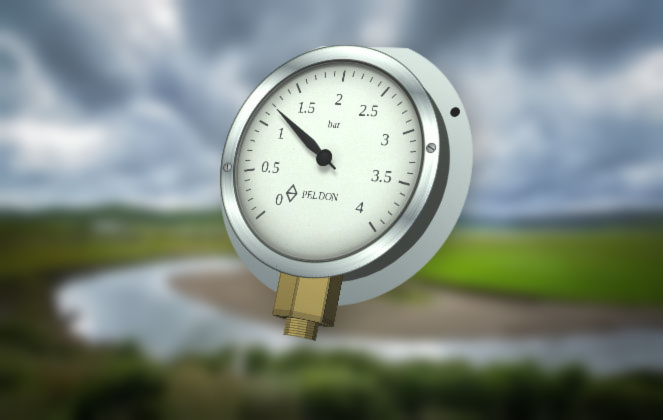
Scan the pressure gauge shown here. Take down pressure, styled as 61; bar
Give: 1.2; bar
